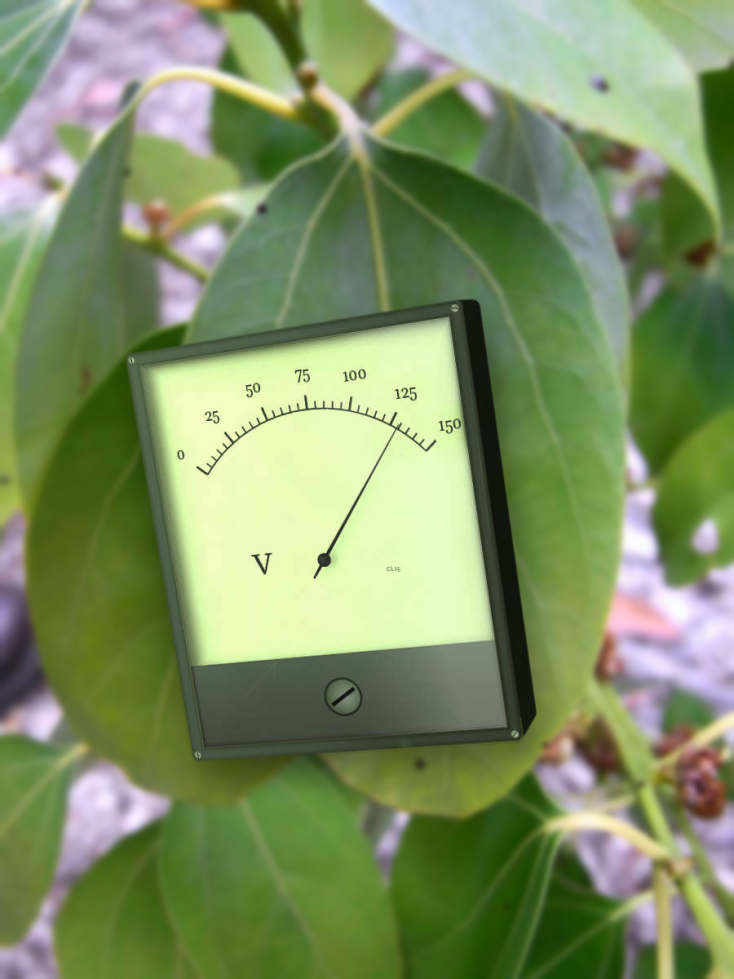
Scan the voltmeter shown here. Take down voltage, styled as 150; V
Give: 130; V
